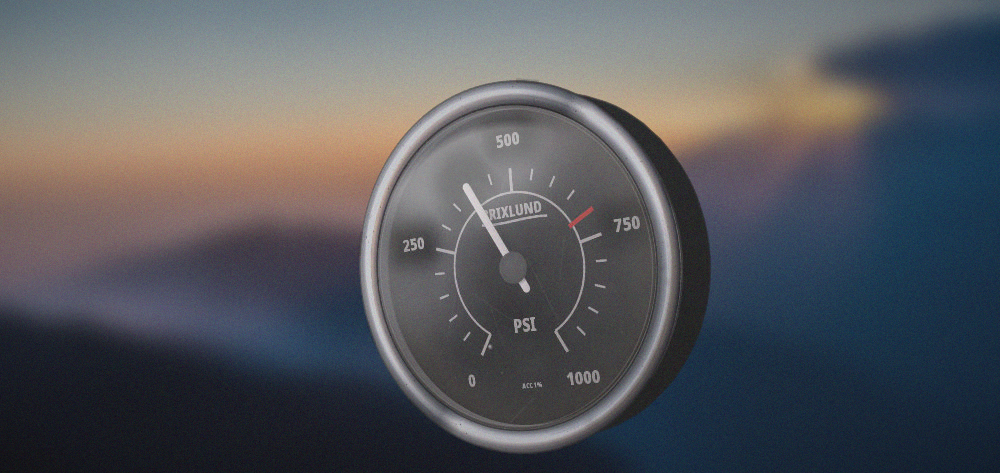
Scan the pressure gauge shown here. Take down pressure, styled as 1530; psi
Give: 400; psi
